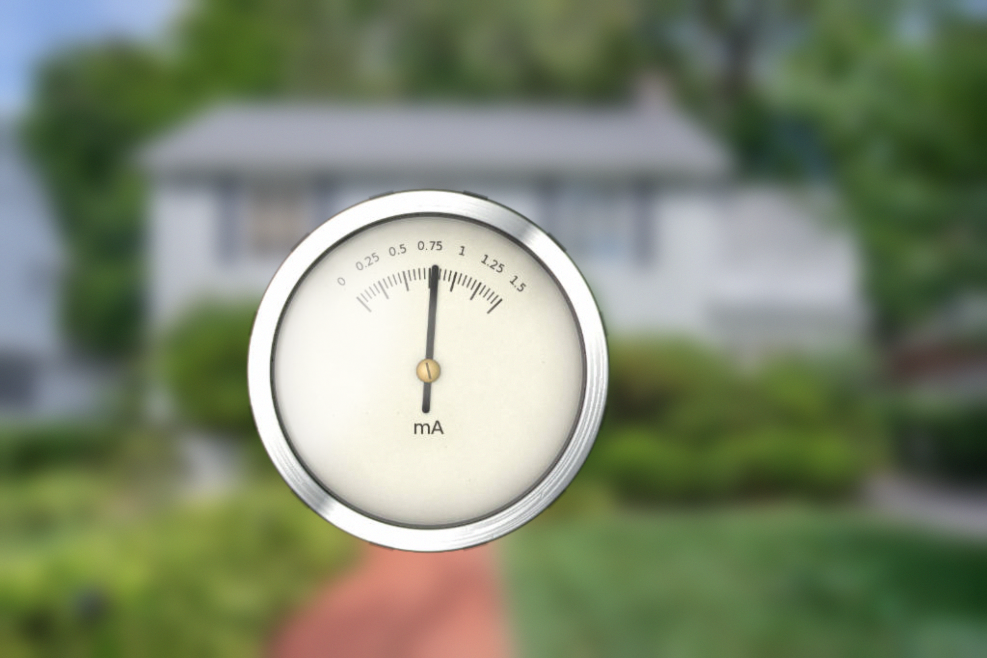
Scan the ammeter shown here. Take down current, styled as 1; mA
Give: 0.8; mA
